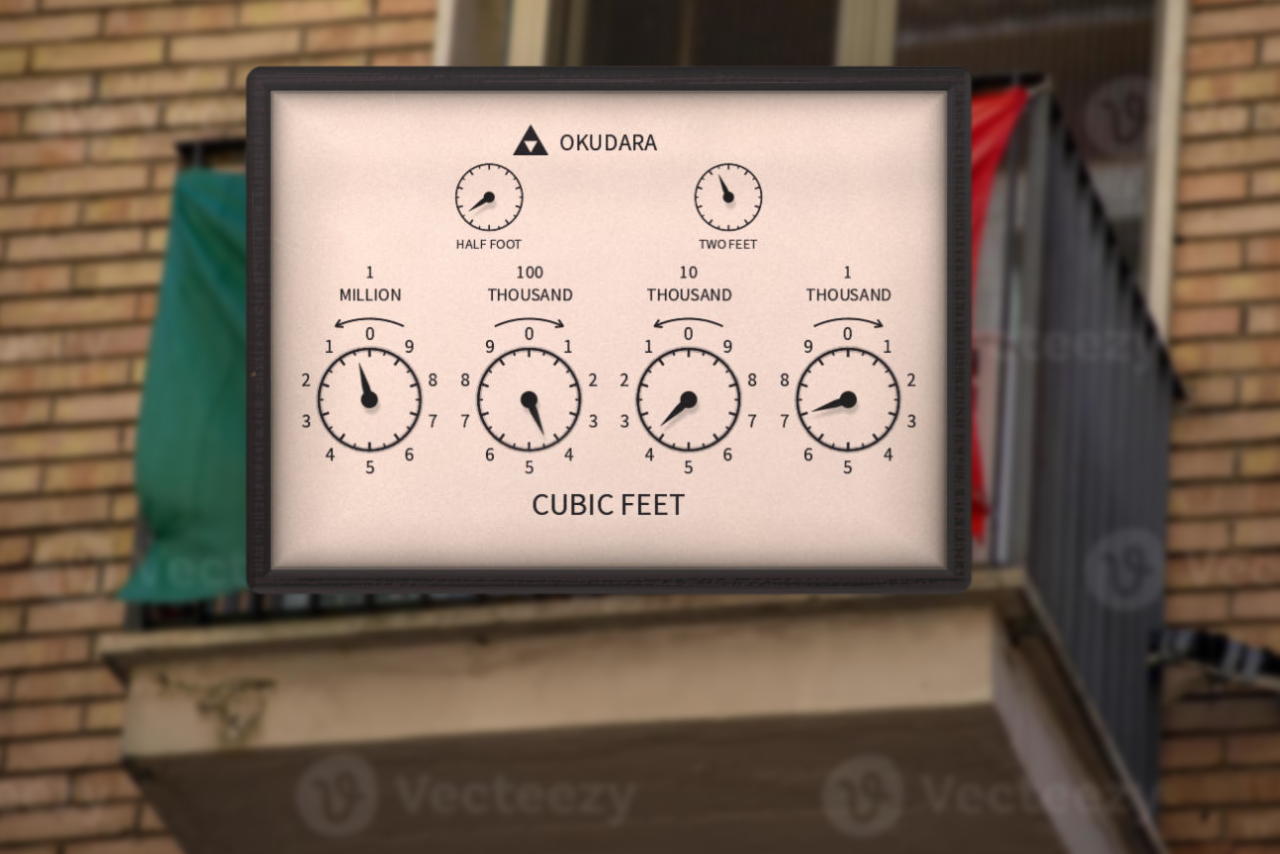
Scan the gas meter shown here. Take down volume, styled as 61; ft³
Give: 43700; ft³
